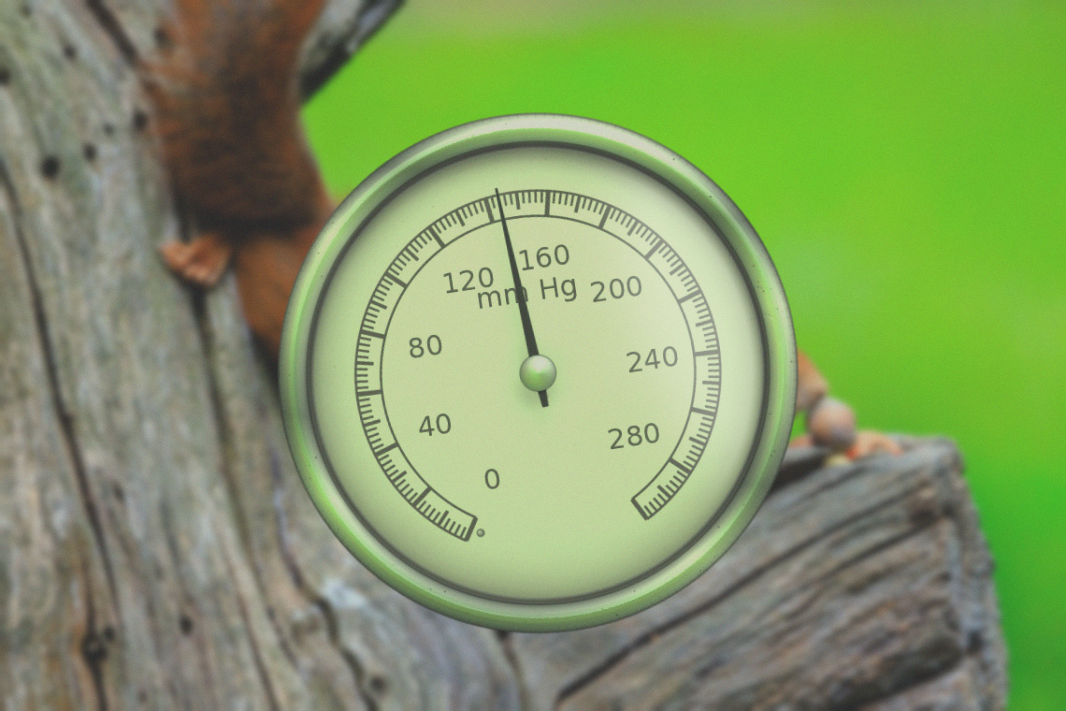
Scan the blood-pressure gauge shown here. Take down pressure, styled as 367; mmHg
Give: 144; mmHg
